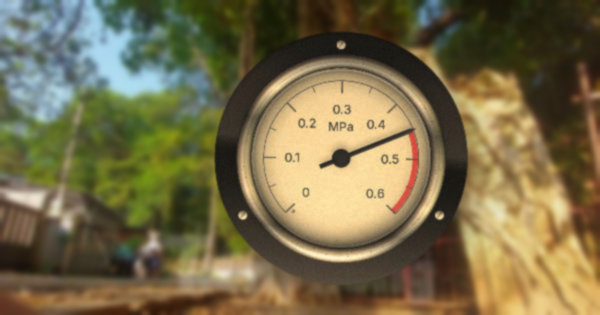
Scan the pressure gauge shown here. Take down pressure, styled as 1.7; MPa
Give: 0.45; MPa
